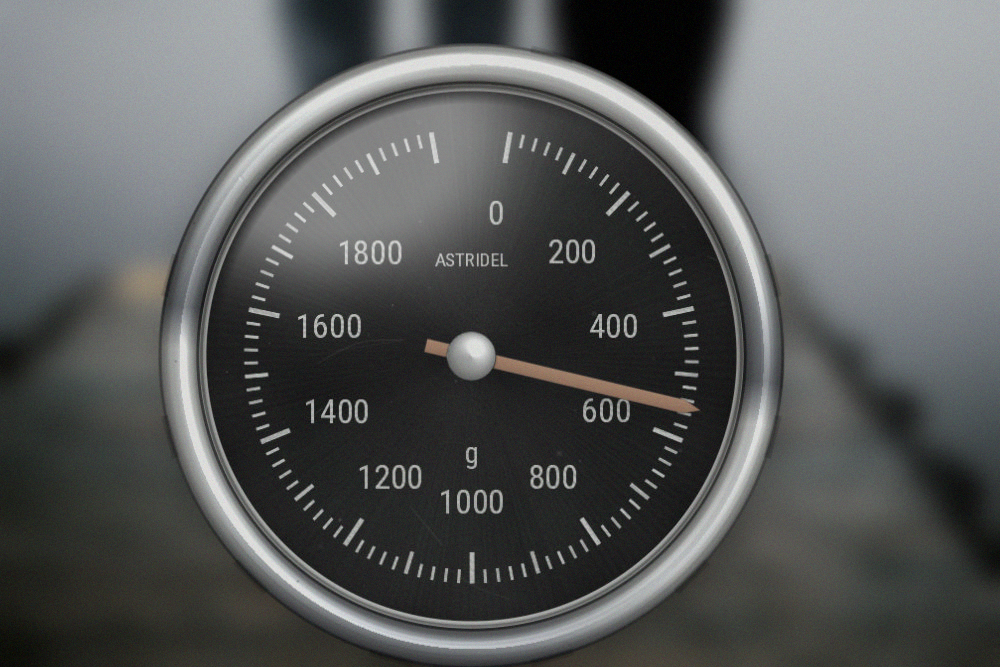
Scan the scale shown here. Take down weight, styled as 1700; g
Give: 550; g
